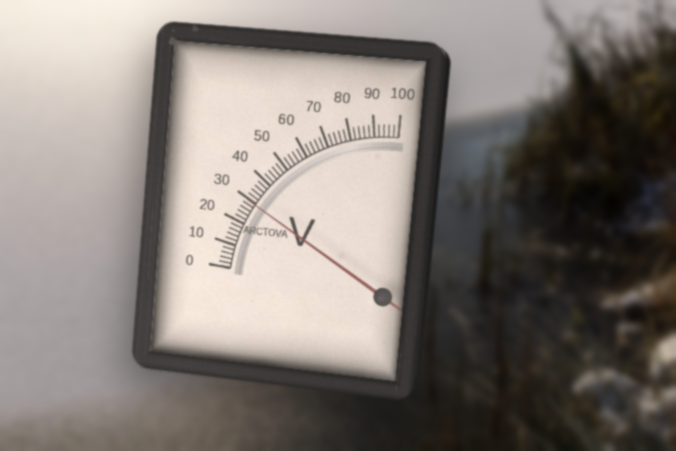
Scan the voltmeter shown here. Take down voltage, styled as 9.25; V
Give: 30; V
